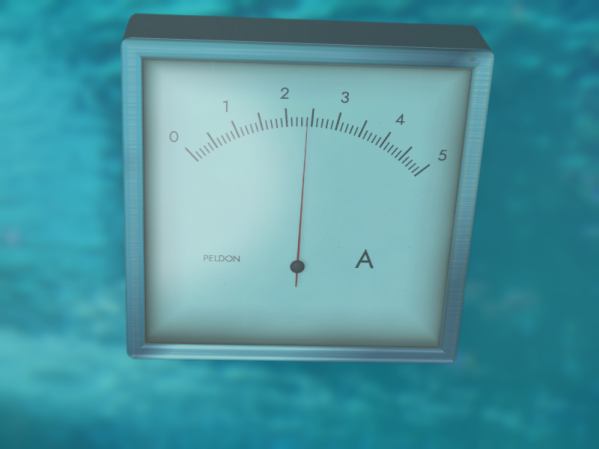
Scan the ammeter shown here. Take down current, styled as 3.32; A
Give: 2.4; A
